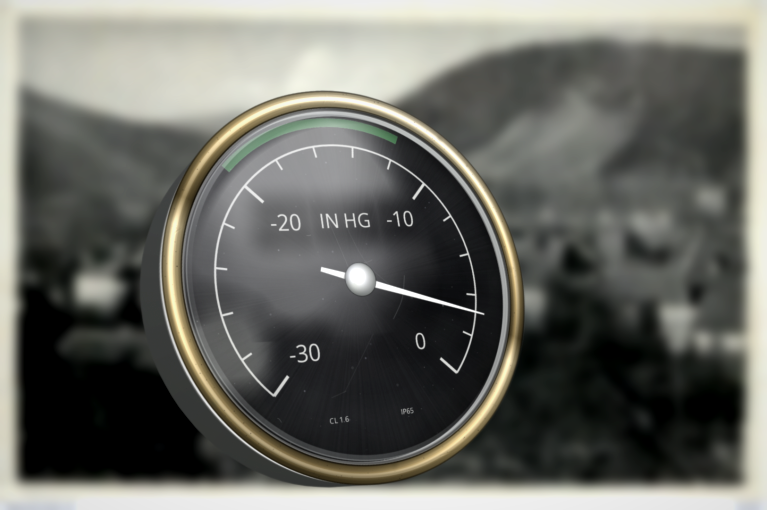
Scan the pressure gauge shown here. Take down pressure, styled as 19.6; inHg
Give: -3; inHg
